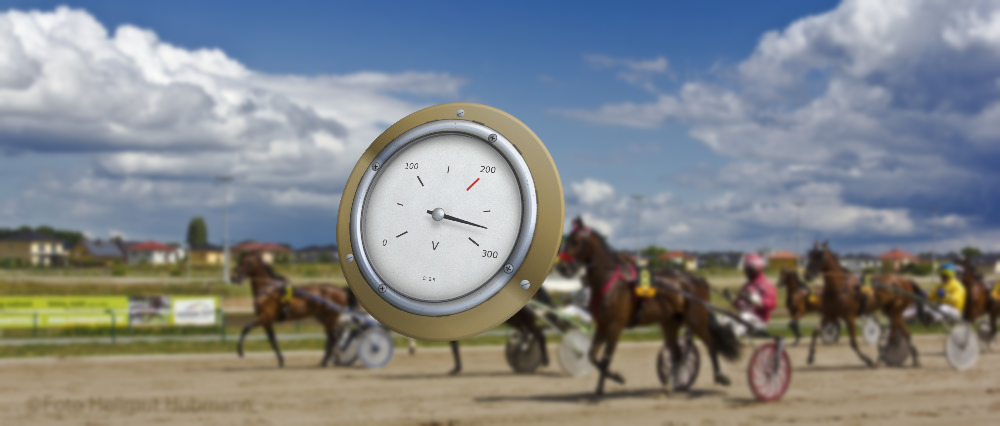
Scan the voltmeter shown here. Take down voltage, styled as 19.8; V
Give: 275; V
